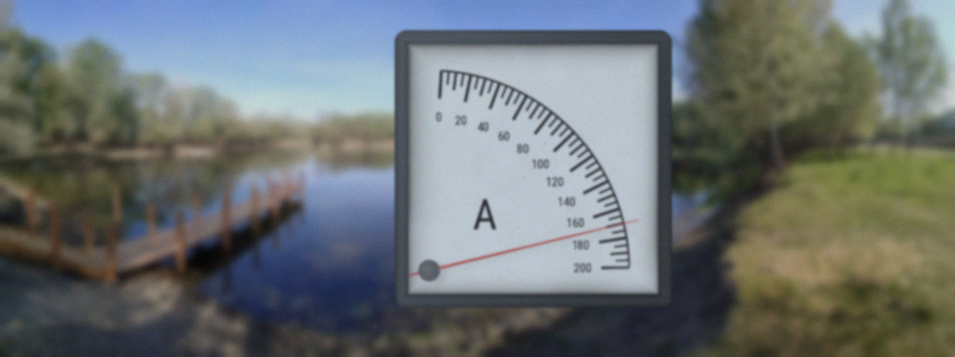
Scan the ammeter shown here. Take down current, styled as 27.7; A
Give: 170; A
